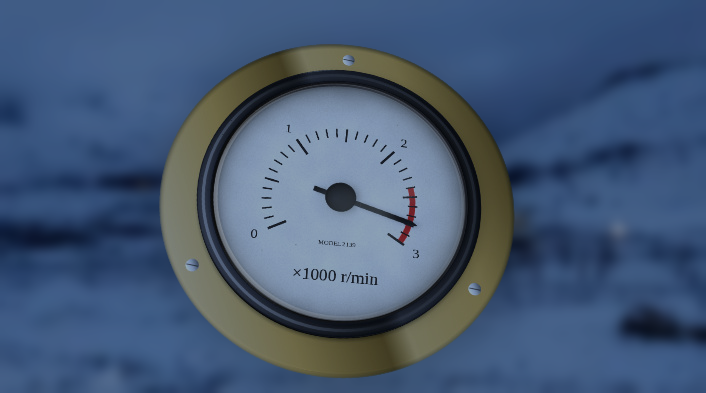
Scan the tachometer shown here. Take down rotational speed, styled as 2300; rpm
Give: 2800; rpm
